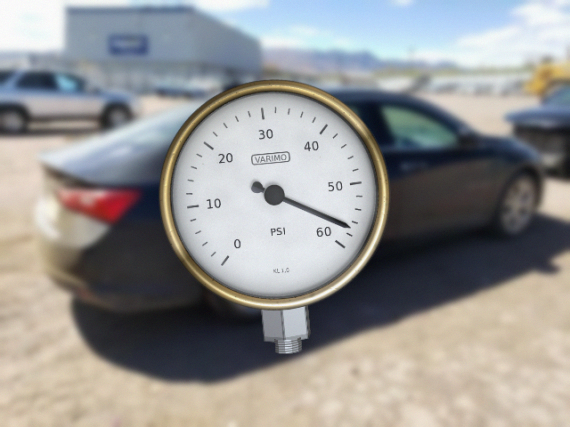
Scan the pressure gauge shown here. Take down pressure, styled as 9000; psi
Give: 57; psi
